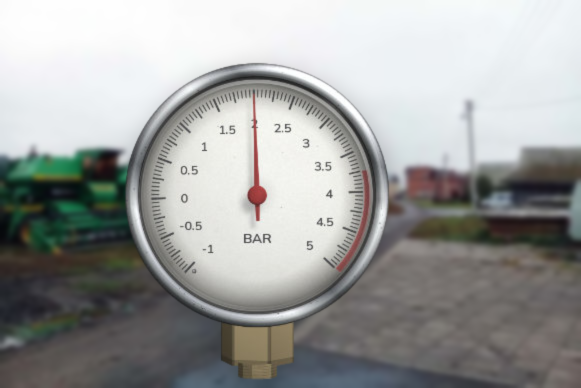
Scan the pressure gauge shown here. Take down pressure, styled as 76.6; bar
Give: 2; bar
